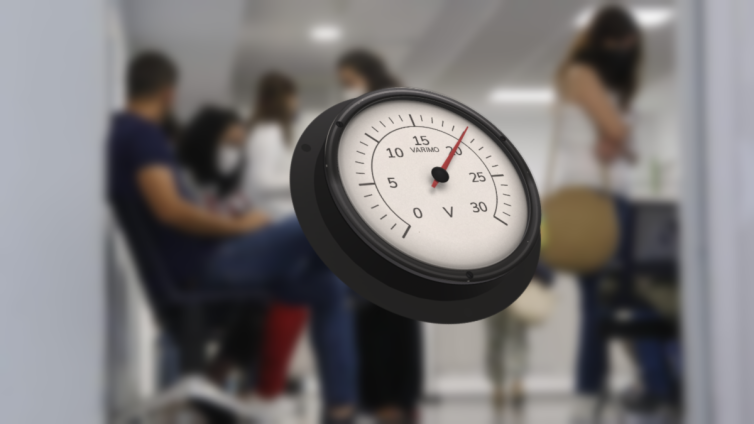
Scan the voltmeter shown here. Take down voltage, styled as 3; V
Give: 20; V
